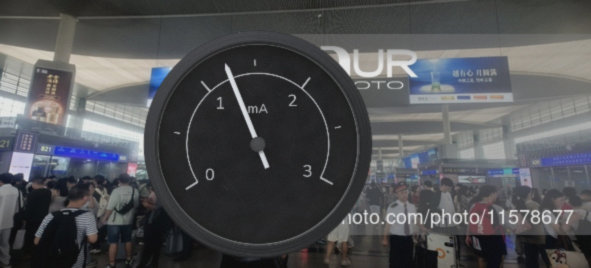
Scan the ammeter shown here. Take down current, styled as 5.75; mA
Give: 1.25; mA
